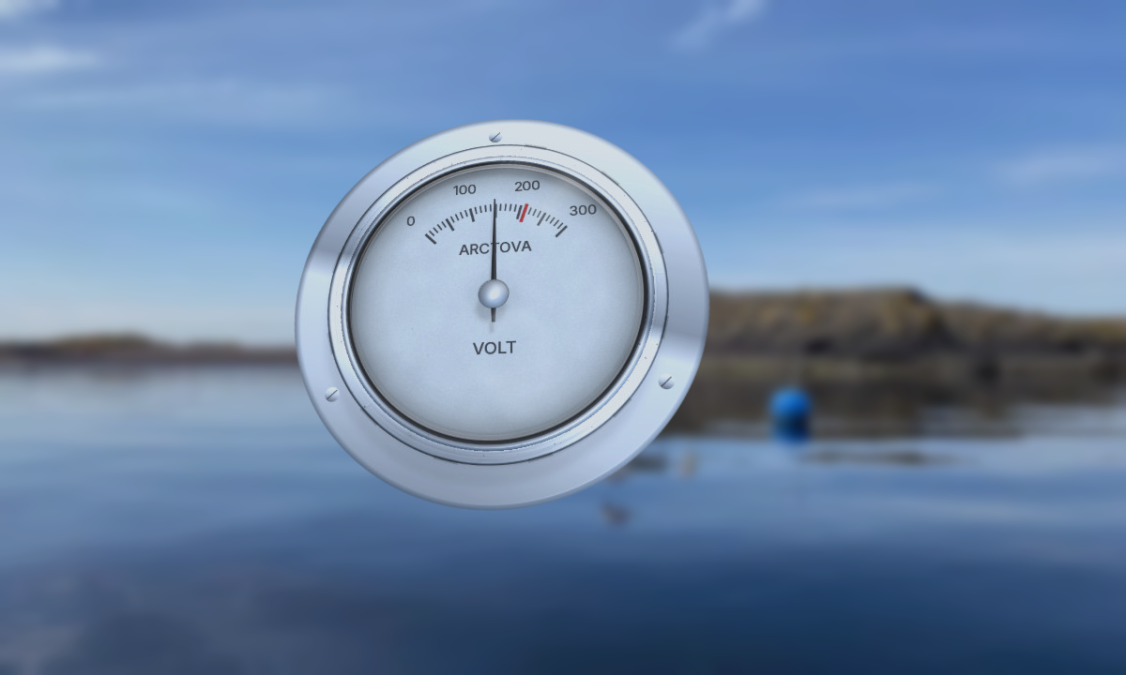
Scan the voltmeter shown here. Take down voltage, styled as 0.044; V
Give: 150; V
